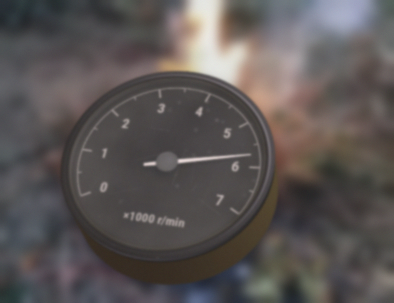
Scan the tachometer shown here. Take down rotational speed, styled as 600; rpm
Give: 5750; rpm
